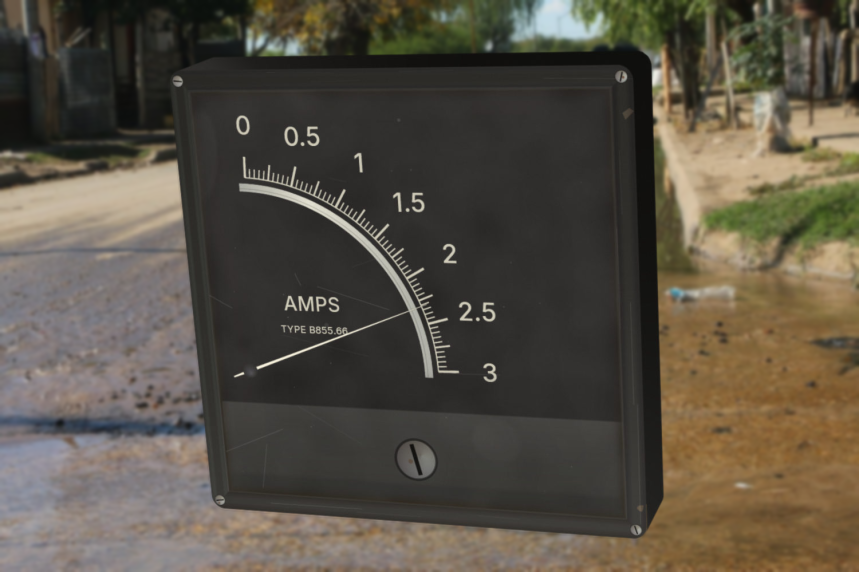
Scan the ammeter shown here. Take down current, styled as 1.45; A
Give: 2.3; A
